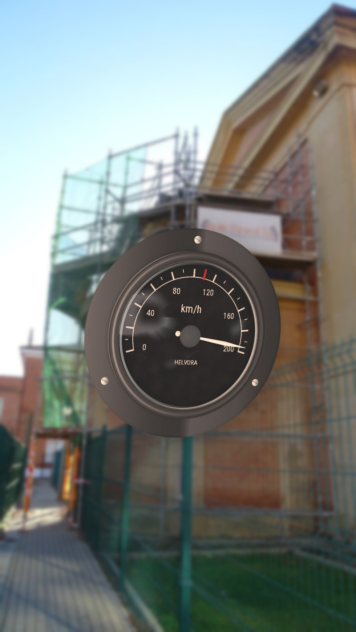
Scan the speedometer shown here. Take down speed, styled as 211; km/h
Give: 195; km/h
